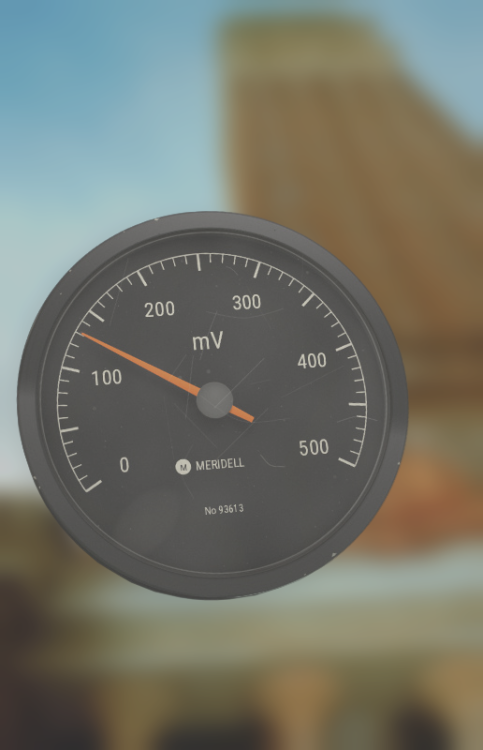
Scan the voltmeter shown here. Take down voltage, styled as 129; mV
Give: 130; mV
